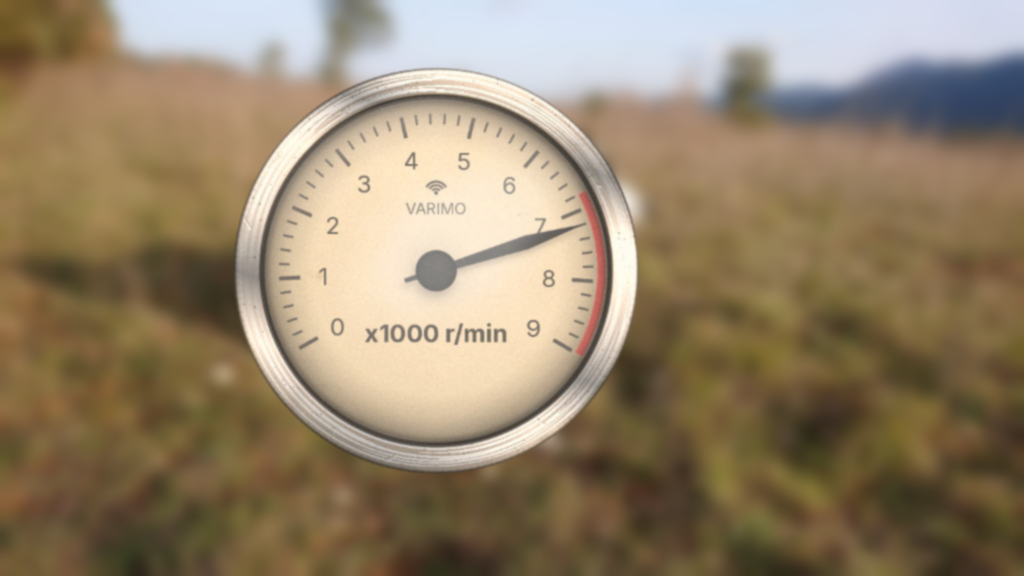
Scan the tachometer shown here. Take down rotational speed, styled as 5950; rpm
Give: 7200; rpm
